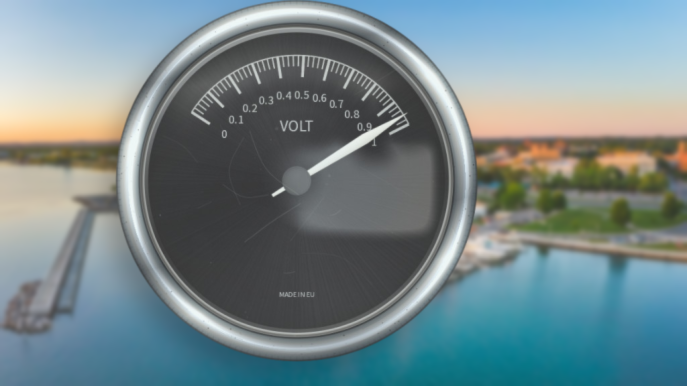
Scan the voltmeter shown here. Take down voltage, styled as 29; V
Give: 0.96; V
